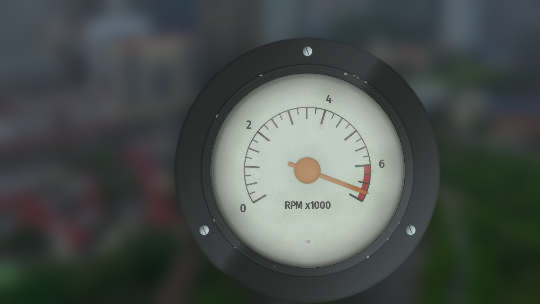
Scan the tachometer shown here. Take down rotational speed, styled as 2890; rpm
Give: 6750; rpm
